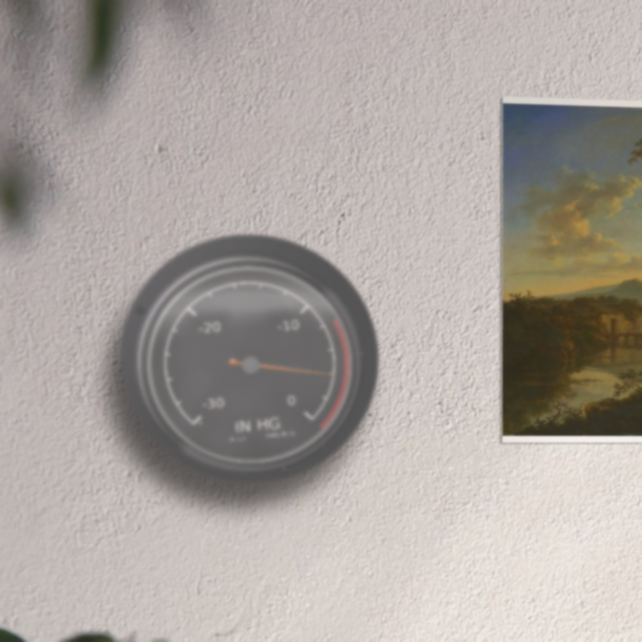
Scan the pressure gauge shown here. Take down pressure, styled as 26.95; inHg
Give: -4; inHg
